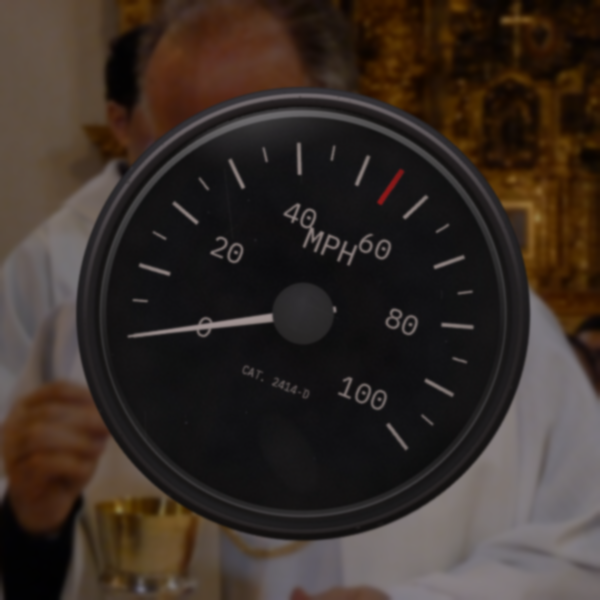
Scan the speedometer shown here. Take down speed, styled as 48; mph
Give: 0; mph
